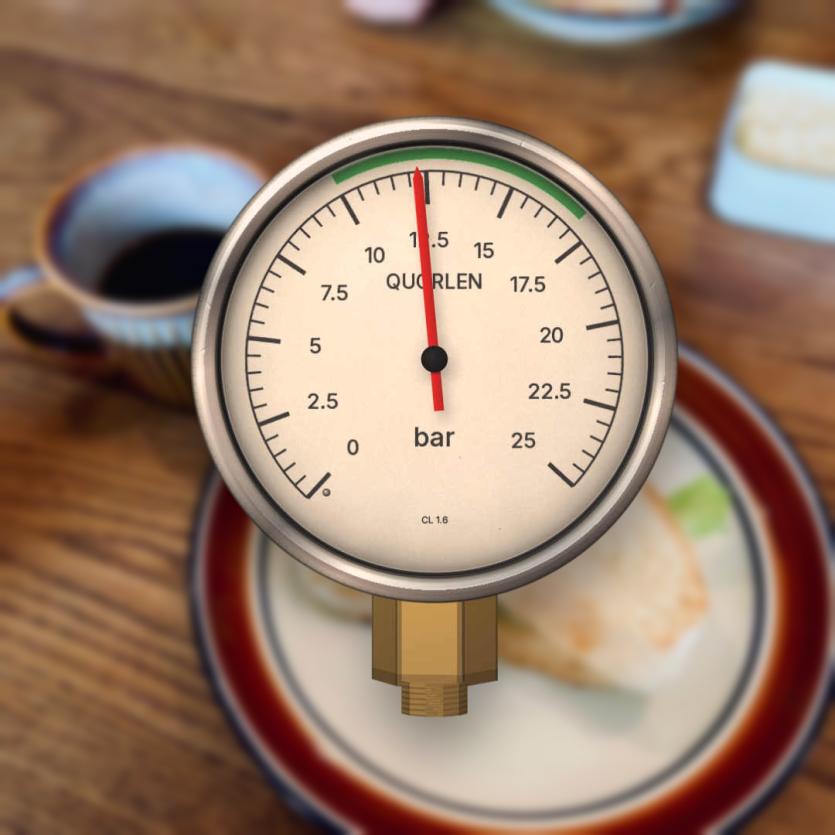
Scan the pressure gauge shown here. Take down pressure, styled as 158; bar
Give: 12.25; bar
